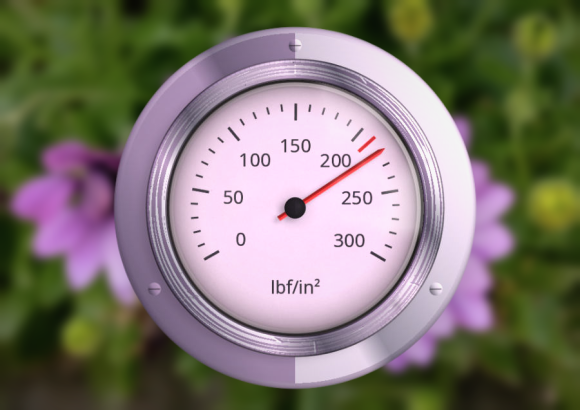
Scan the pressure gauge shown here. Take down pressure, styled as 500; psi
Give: 220; psi
